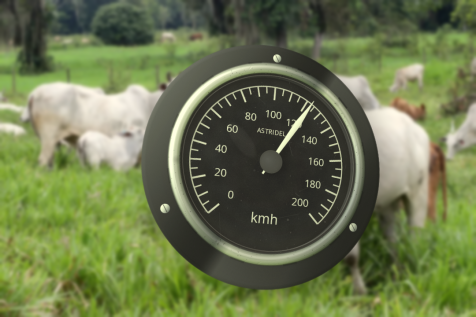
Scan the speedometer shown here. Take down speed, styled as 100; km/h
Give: 122.5; km/h
